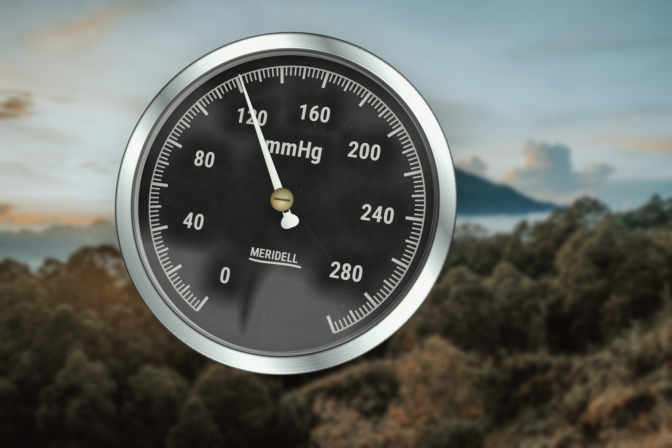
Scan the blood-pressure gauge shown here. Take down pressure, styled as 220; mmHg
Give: 122; mmHg
